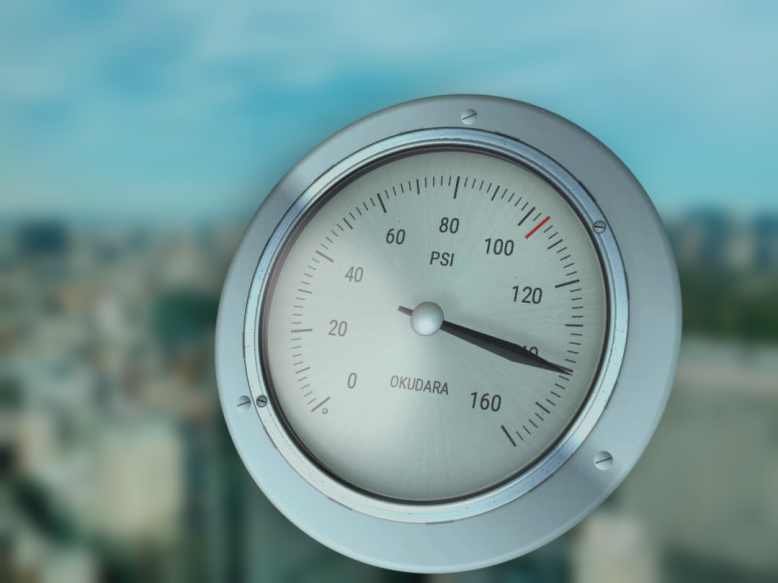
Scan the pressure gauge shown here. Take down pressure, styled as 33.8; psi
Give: 141; psi
